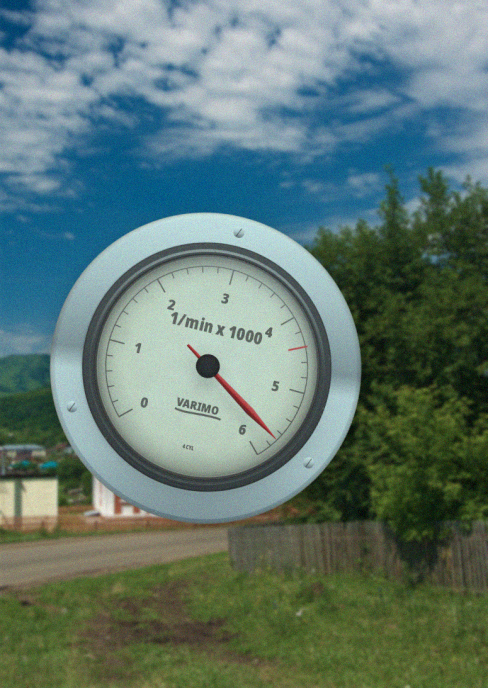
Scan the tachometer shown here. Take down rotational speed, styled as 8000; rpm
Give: 5700; rpm
